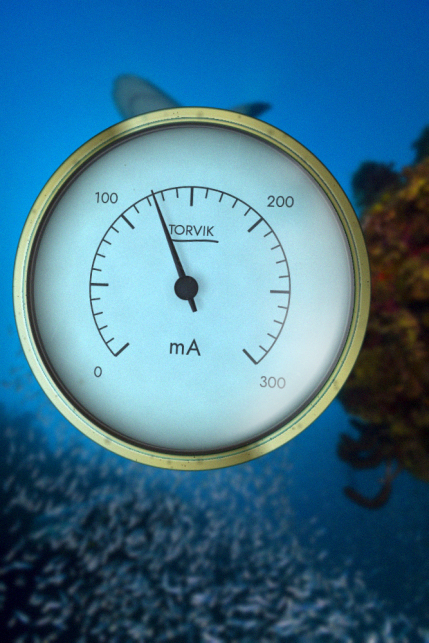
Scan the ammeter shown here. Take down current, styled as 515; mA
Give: 125; mA
